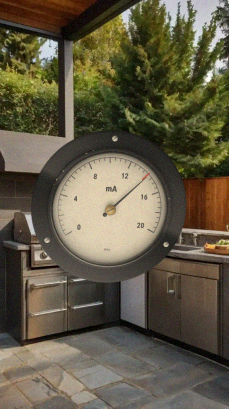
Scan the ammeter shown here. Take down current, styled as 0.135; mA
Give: 14; mA
